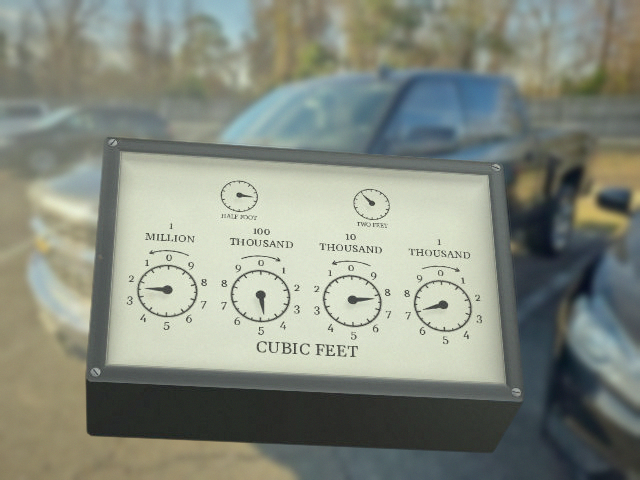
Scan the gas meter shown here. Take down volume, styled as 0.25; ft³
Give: 247700; ft³
